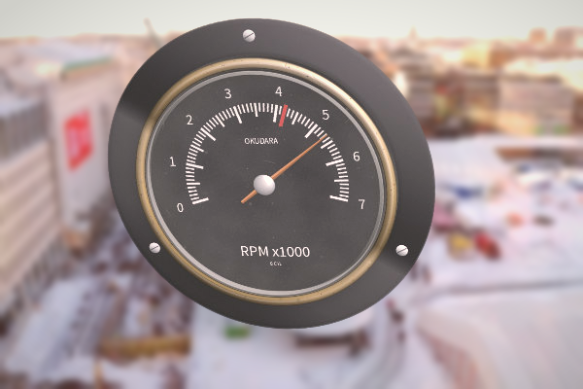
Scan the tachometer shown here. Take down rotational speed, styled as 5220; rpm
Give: 5300; rpm
